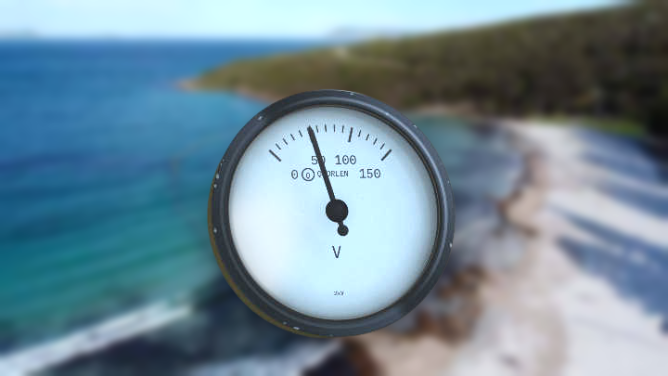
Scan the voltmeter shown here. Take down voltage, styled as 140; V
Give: 50; V
